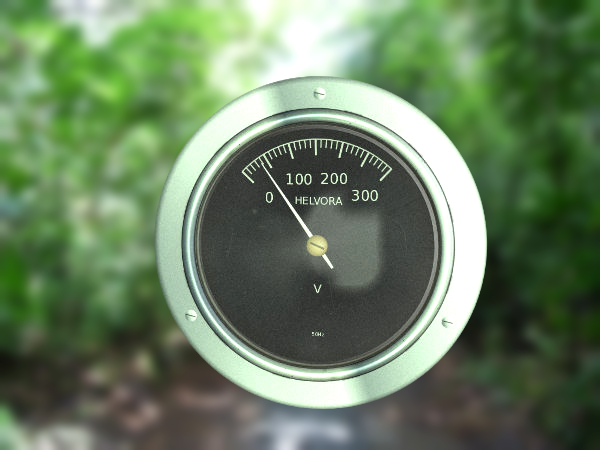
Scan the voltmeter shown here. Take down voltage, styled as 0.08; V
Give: 40; V
